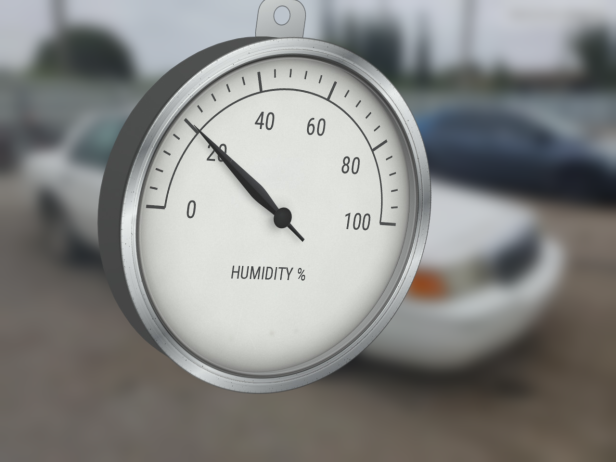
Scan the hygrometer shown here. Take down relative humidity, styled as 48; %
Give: 20; %
